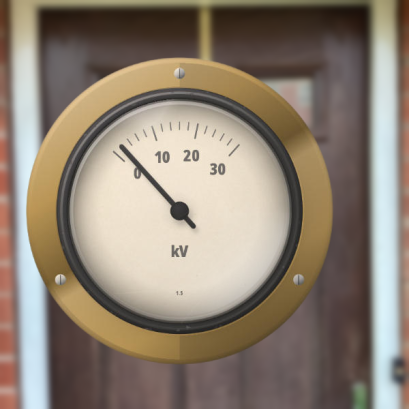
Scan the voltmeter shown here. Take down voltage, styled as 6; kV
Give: 2; kV
